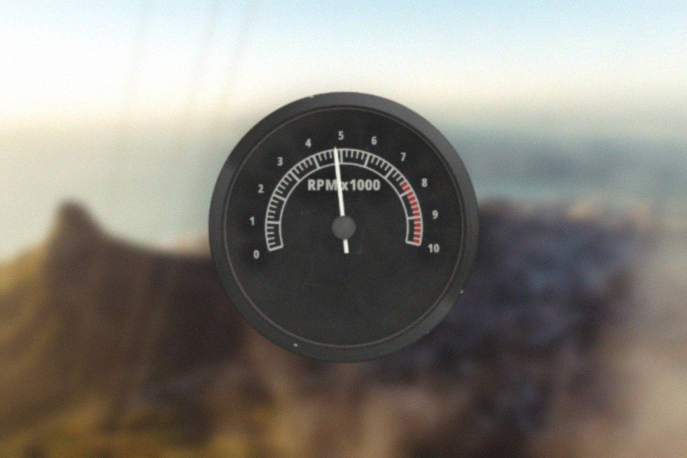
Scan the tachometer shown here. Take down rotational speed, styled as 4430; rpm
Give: 4800; rpm
